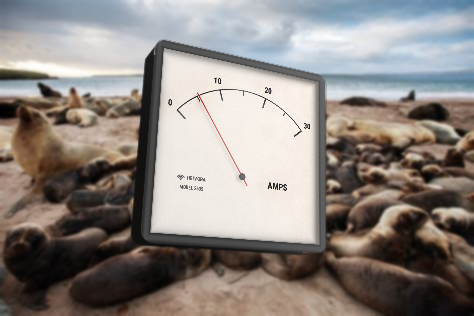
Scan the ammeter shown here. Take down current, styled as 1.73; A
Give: 5; A
